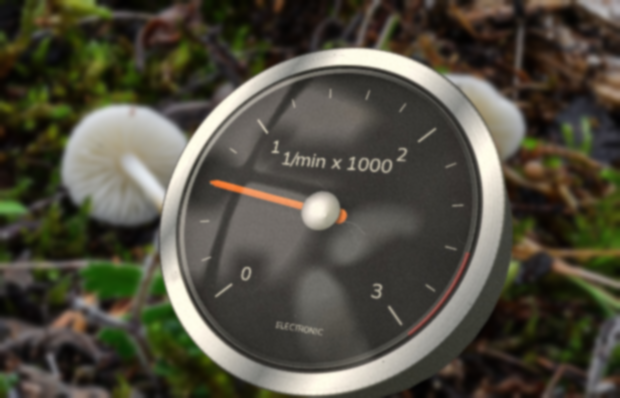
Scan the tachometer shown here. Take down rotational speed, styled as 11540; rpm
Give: 600; rpm
